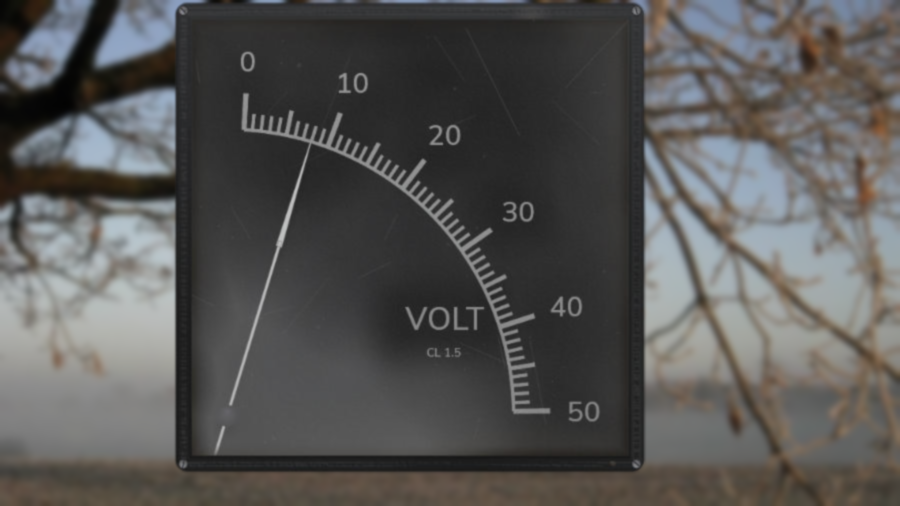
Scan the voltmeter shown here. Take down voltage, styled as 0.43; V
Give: 8; V
